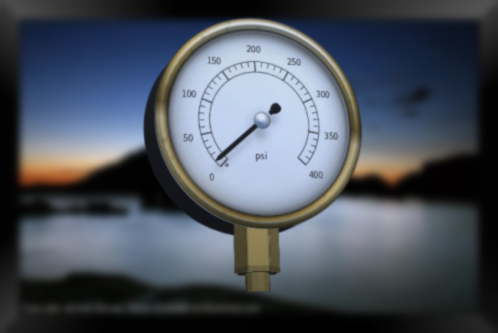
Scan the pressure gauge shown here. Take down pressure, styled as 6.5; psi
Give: 10; psi
